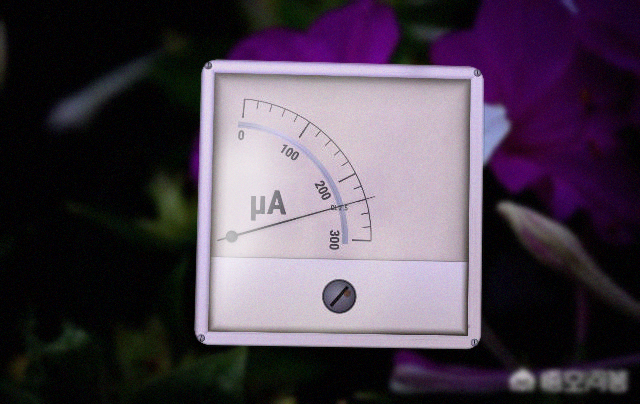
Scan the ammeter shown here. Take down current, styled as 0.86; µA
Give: 240; µA
